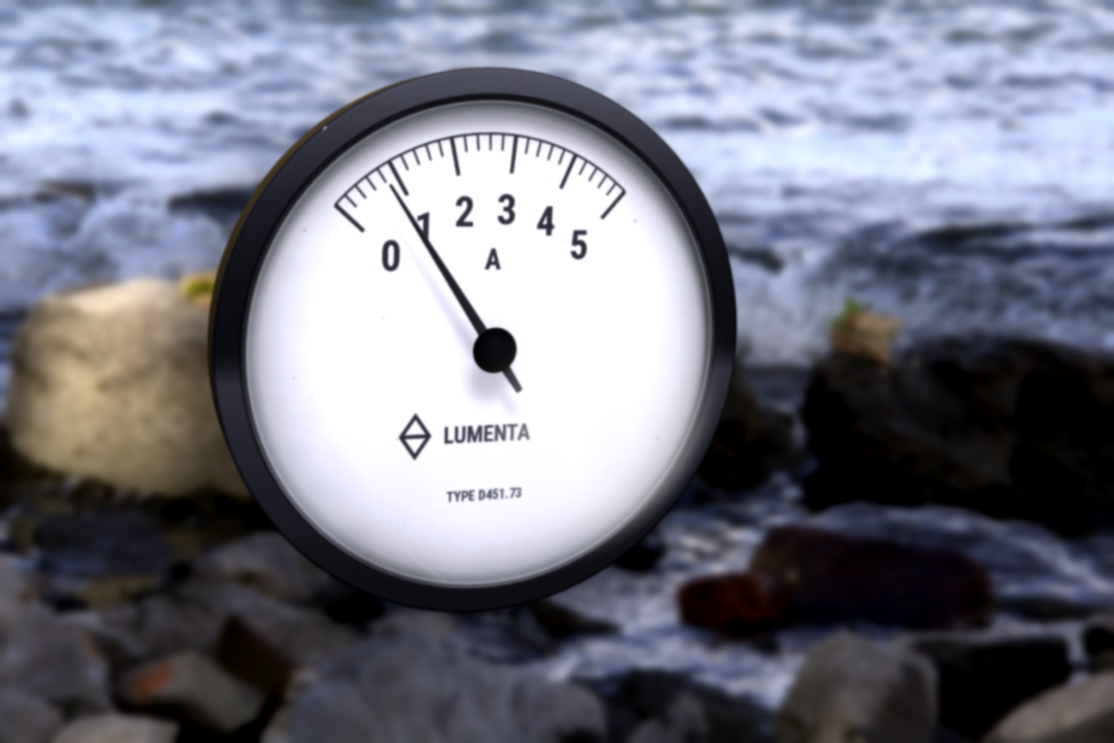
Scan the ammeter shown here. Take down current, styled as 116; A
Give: 0.8; A
